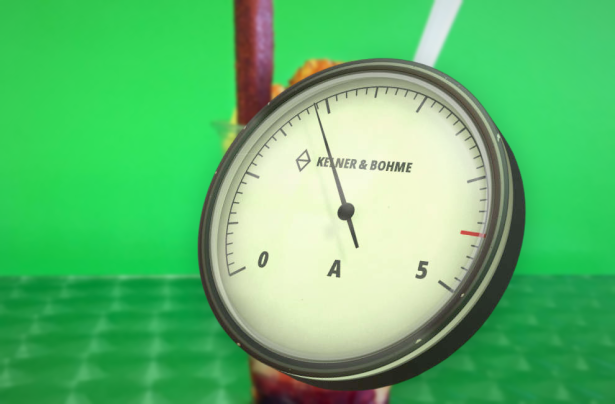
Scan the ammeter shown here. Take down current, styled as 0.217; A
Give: 1.9; A
